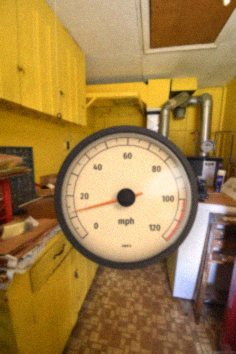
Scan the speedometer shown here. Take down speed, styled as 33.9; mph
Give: 12.5; mph
